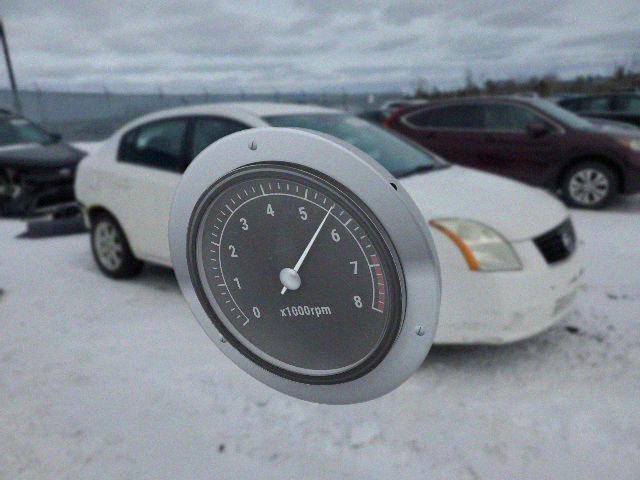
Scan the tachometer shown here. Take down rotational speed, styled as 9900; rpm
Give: 5600; rpm
